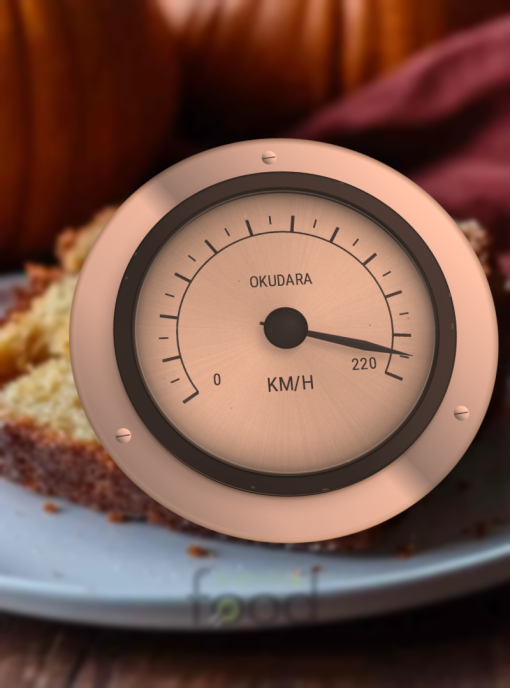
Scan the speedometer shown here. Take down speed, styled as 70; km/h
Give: 210; km/h
